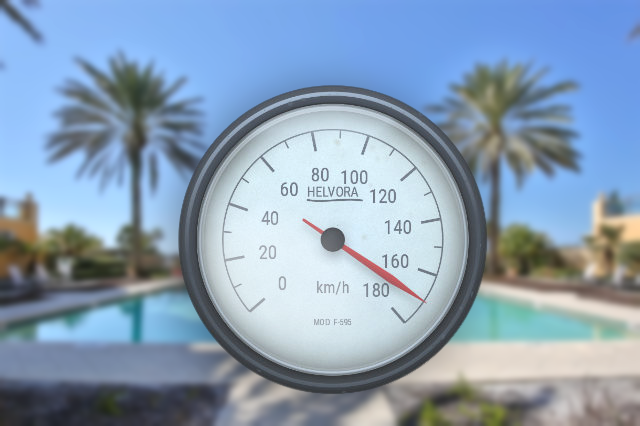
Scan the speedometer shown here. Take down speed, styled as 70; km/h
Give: 170; km/h
